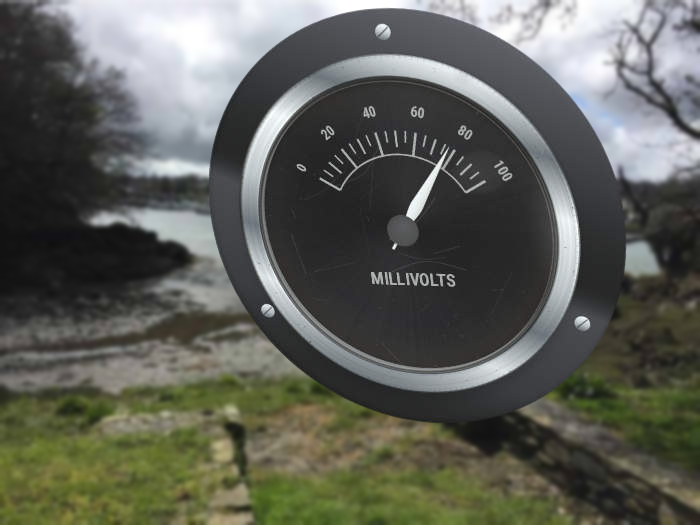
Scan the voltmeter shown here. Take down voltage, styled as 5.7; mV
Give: 77.5; mV
